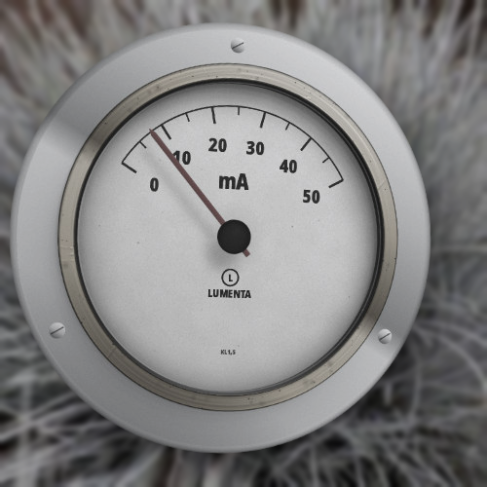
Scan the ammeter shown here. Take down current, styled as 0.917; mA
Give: 7.5; mA
